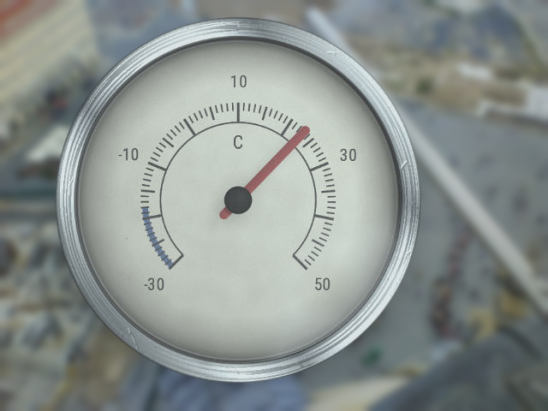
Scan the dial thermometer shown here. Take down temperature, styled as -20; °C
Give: 23; °C
